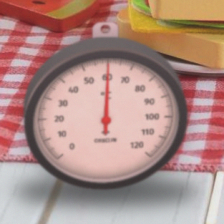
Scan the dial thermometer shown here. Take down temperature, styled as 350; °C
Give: 60; °C
